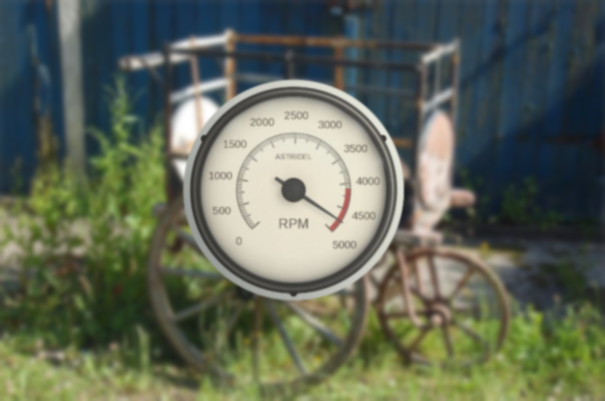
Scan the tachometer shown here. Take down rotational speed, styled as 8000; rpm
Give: 4750; rpm
